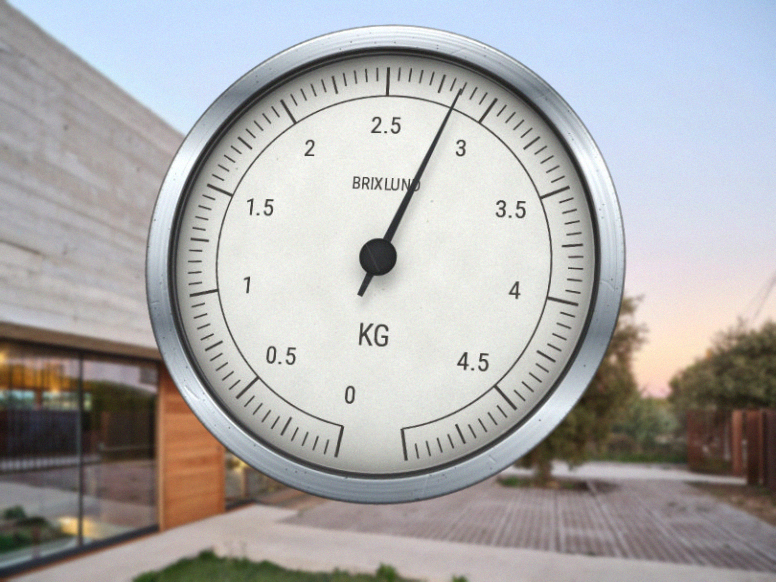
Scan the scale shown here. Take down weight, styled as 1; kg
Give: 2.85; kg
